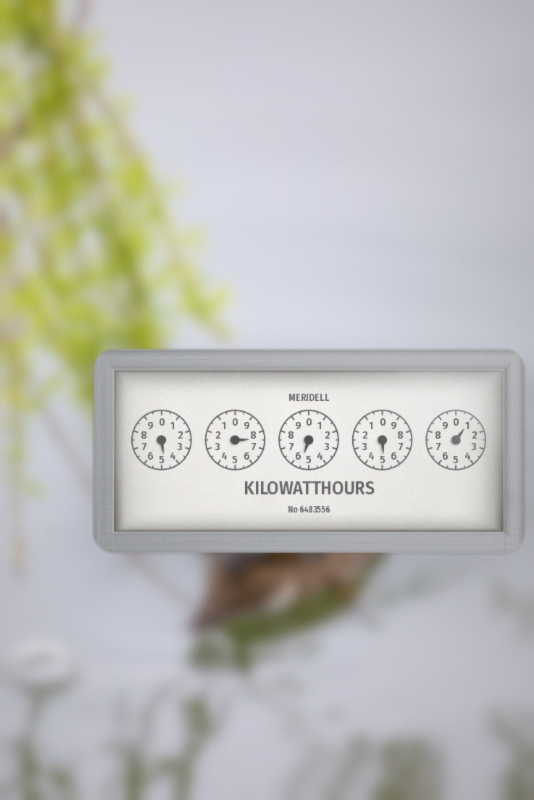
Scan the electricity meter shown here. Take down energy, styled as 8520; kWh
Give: 47551; kWh
